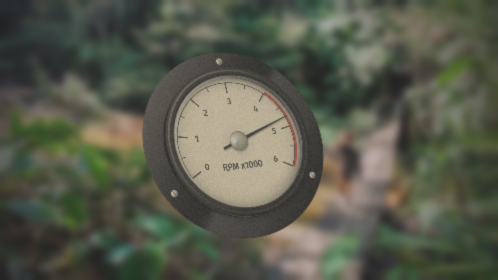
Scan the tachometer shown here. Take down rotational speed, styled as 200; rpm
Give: 4750; rpm
